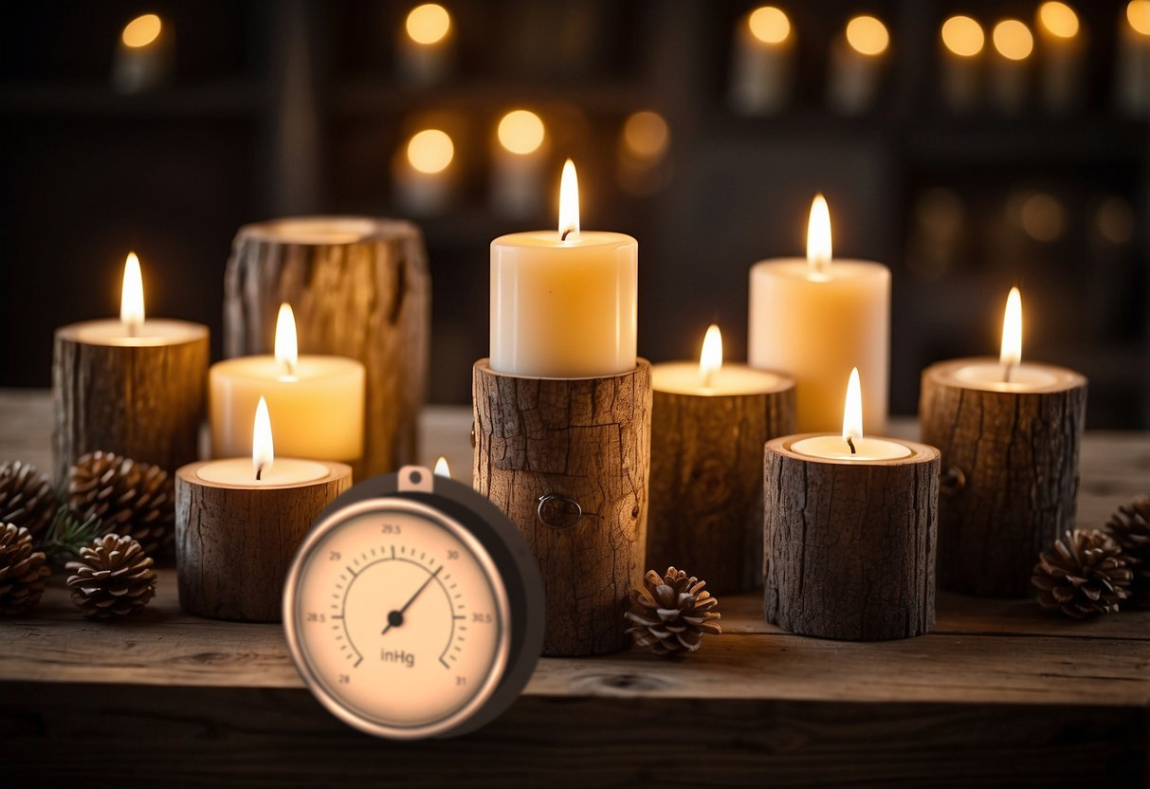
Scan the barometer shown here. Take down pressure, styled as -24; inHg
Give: 30; inHg
